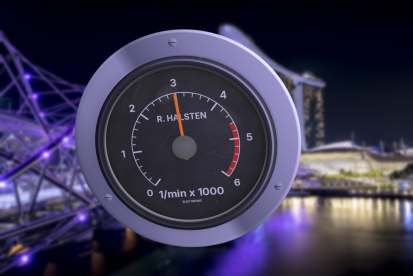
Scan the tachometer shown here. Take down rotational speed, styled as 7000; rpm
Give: 3000; rpm
